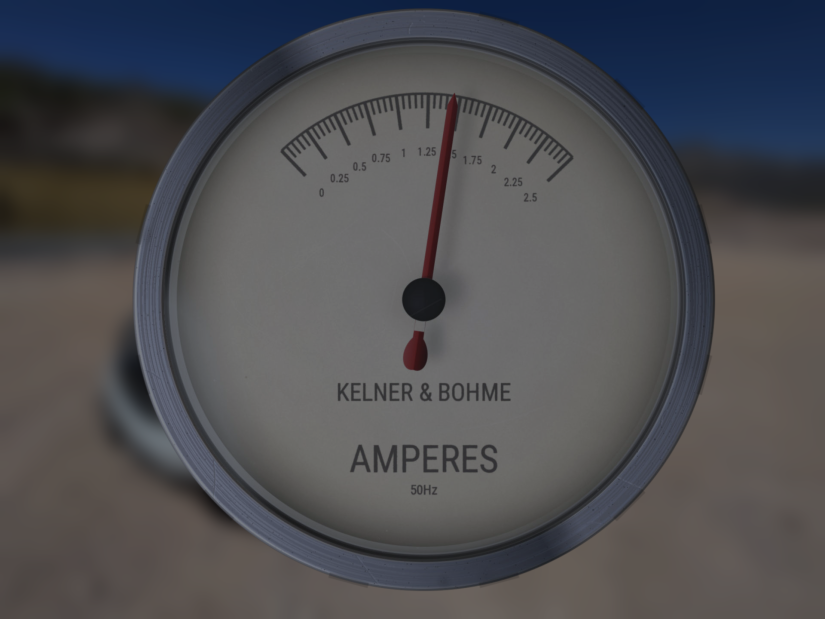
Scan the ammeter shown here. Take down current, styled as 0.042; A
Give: 1.45; A
